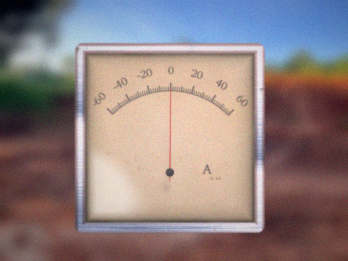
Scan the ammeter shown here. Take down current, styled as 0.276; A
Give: 0; A
